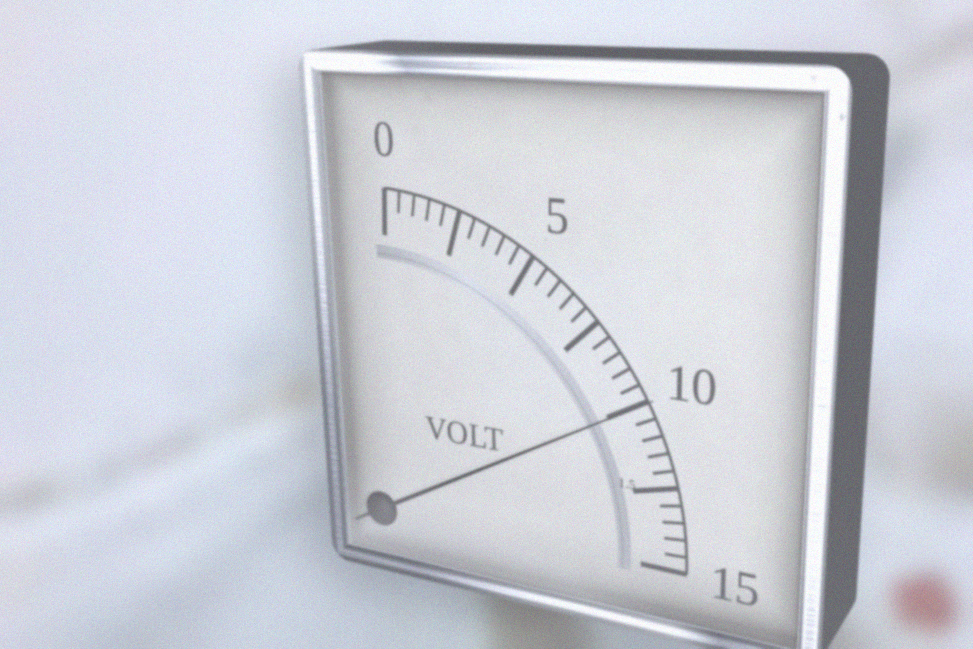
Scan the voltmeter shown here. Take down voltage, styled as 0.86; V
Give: 10; V
